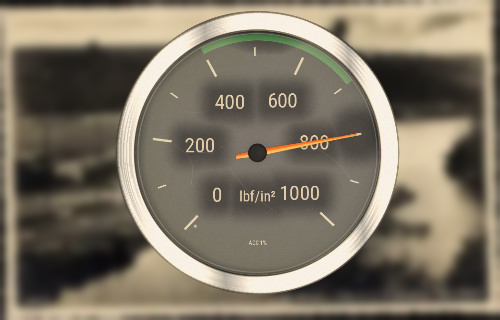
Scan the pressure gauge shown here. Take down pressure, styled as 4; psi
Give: 800; psi
